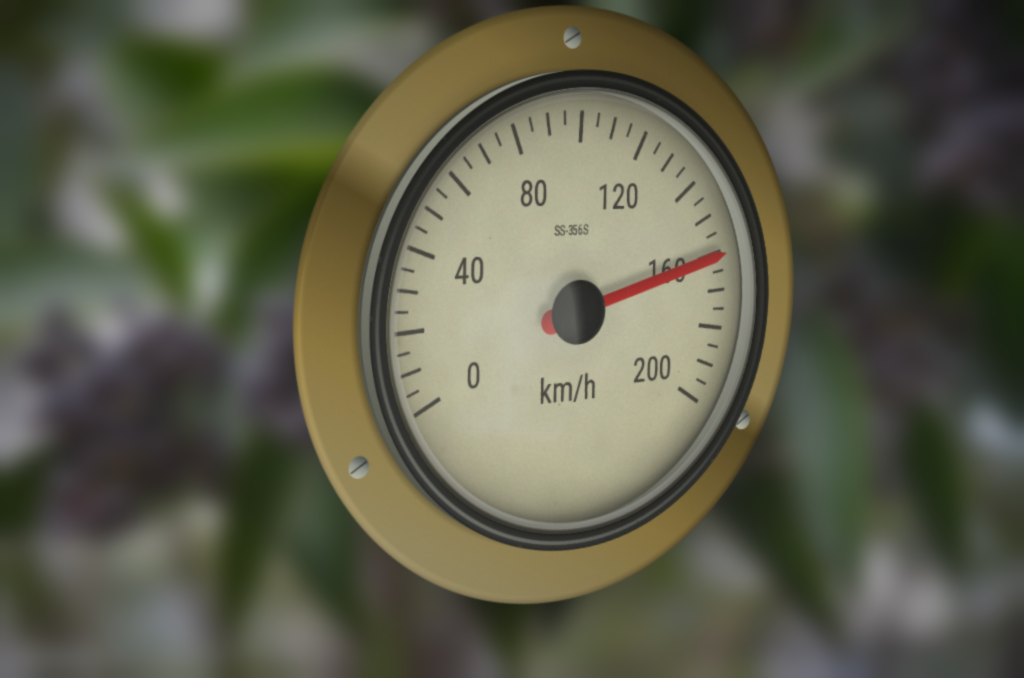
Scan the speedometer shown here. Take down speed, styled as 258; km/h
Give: 160; km/h
